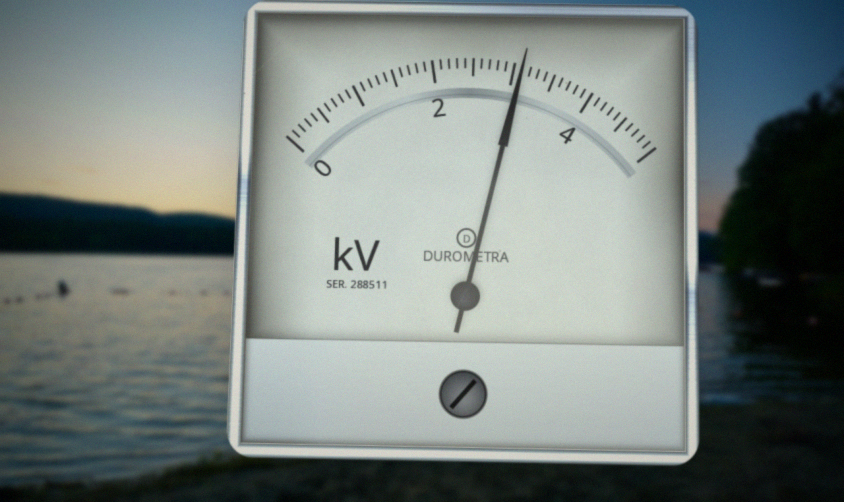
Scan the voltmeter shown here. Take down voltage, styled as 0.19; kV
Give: 3.1; kV
